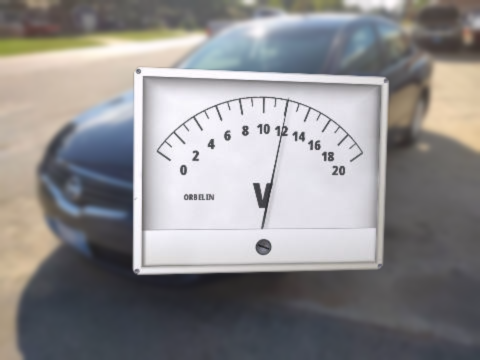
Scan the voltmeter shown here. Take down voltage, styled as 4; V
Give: 12; V
